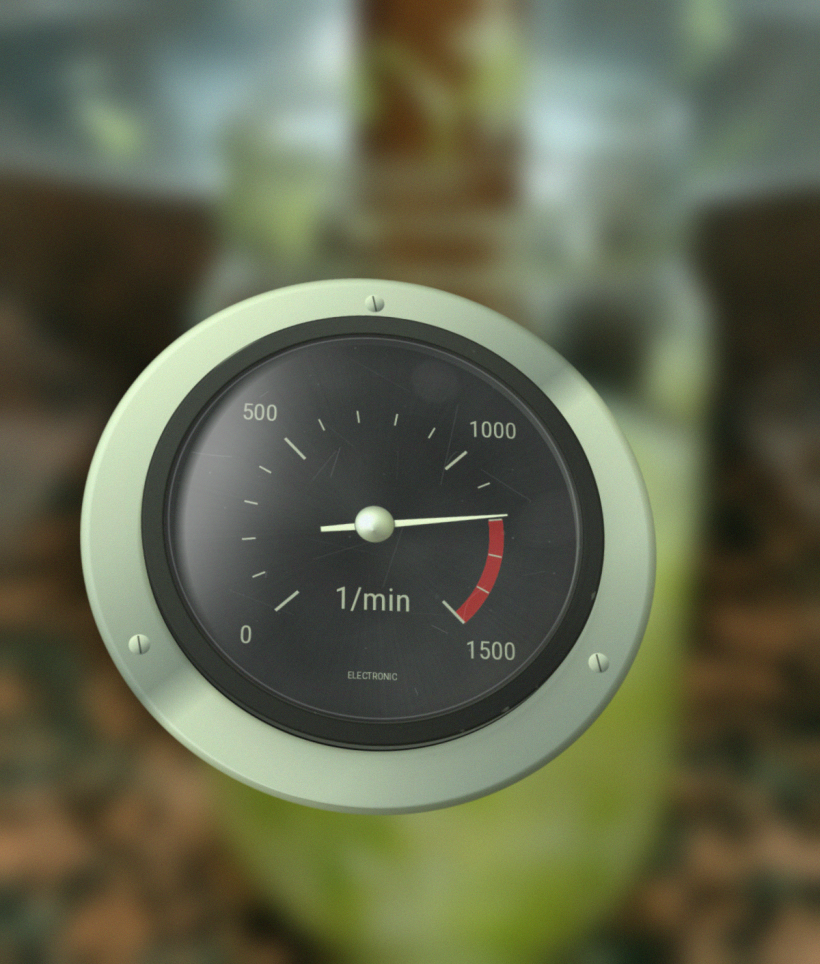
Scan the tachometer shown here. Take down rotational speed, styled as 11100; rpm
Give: 1200; rpm
